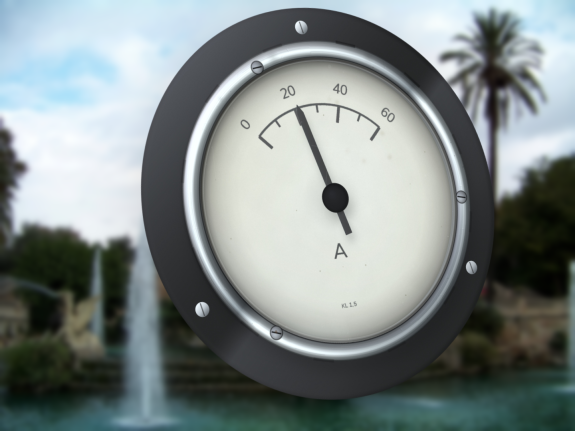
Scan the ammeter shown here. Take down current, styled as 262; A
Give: 20; A
